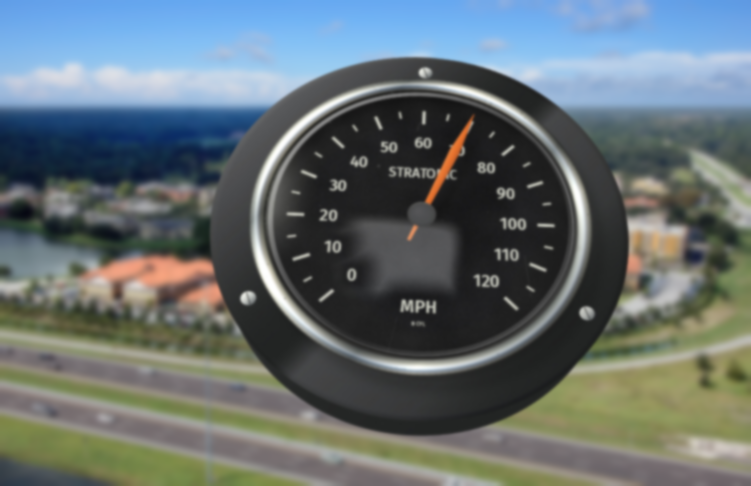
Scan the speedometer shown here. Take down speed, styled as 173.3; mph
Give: 70; mph
